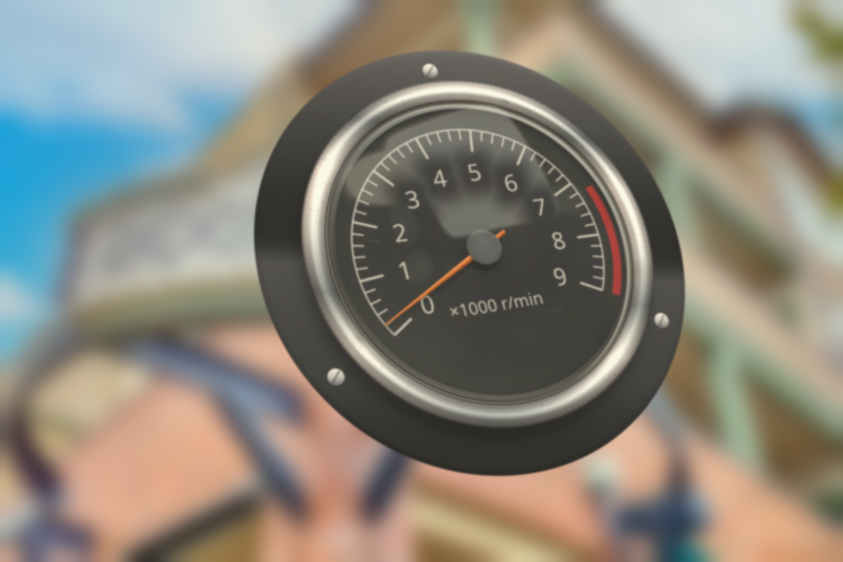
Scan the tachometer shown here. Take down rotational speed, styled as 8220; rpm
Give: 200; rpm
